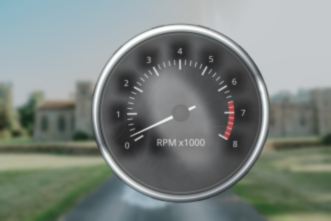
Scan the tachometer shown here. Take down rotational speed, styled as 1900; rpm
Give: 200; rpm
